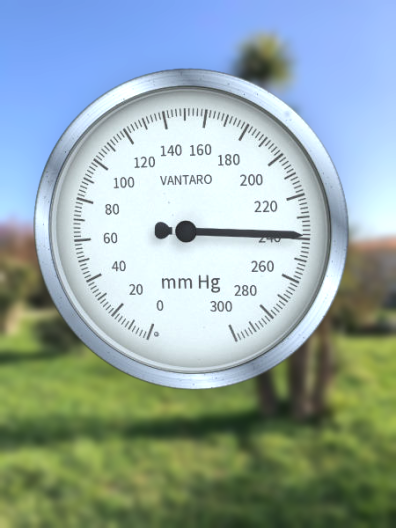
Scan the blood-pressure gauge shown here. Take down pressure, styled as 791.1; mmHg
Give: 238; mmHg
